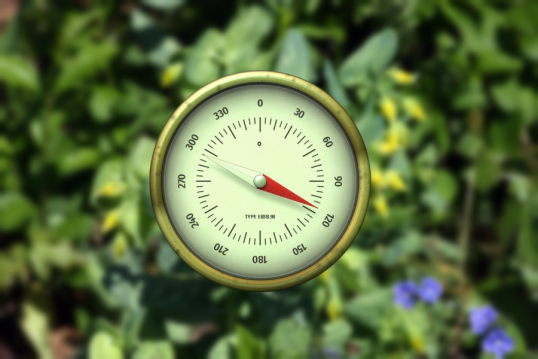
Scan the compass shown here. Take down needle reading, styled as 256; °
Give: 115; °
